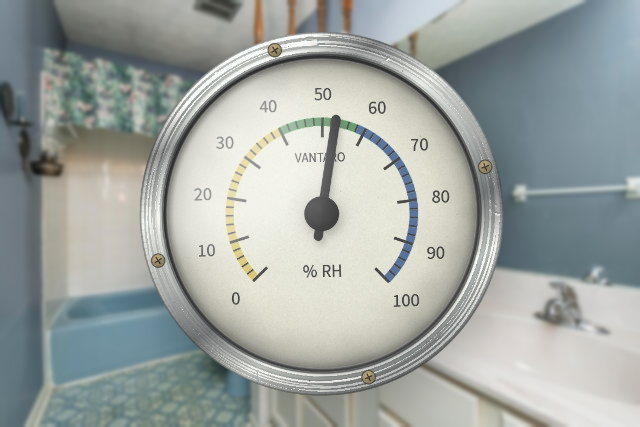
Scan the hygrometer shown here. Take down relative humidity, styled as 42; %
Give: 53; %
